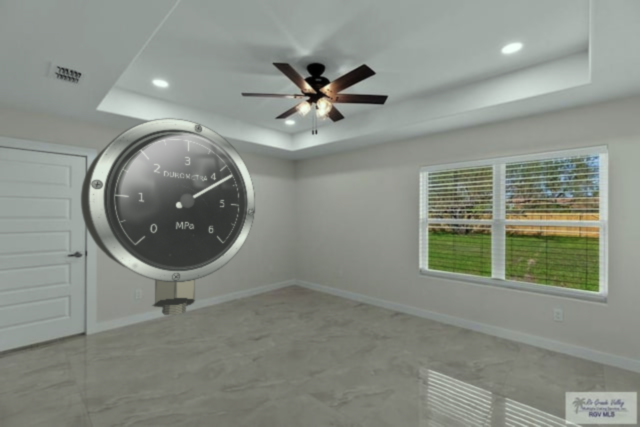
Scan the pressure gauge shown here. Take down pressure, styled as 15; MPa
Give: 4.25; MPa
